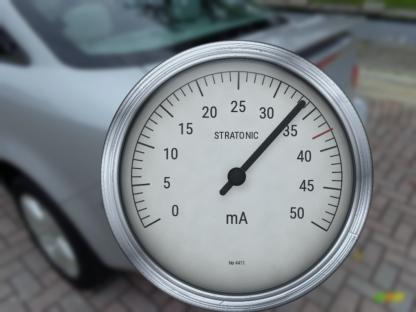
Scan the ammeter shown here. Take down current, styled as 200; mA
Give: 33.5; mA
